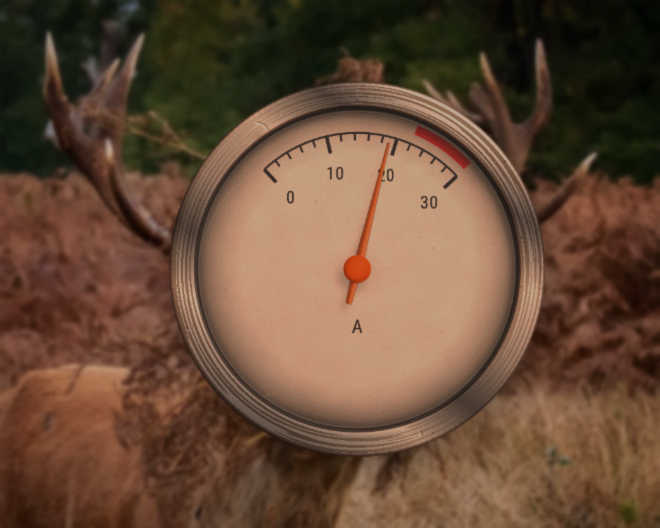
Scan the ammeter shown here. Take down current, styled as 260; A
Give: 19; A
